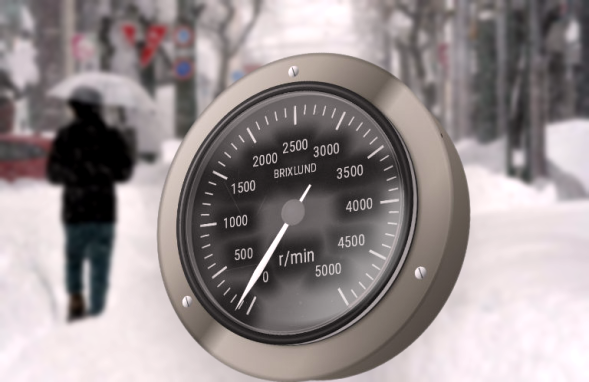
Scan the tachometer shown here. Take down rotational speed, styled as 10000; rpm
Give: 100; rpm
